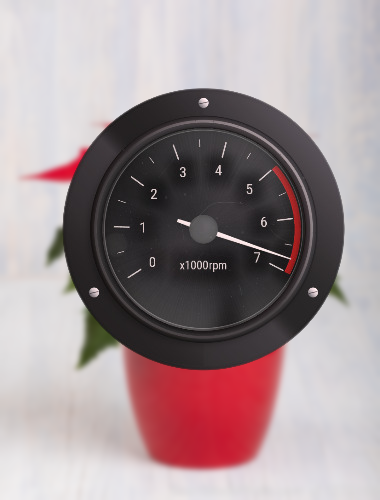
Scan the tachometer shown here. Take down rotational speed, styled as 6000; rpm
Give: 6750; rpm
